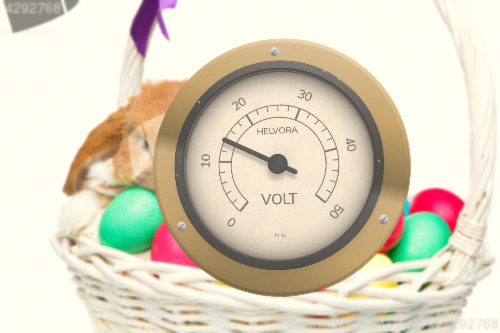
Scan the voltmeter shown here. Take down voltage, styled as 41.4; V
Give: 14; V
